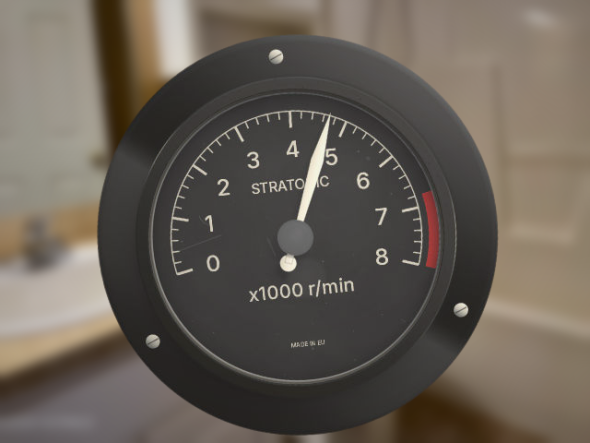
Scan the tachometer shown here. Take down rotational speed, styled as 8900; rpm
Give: 4700; rpm
